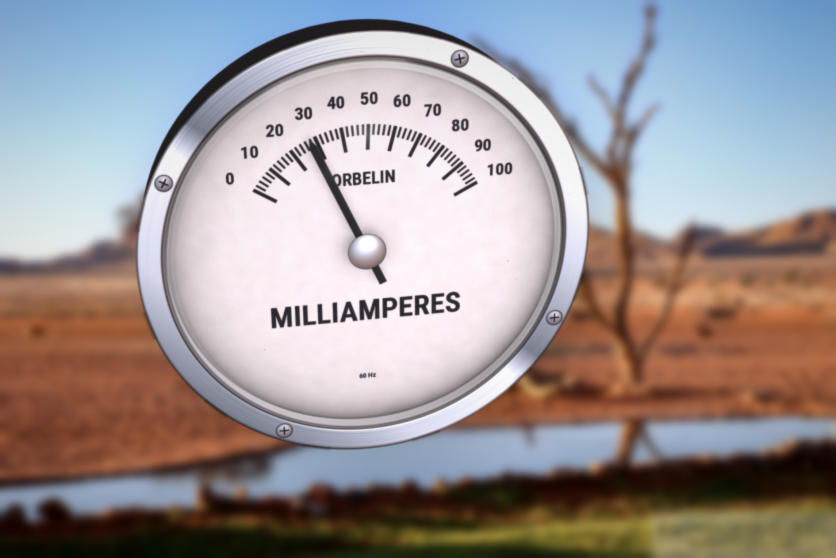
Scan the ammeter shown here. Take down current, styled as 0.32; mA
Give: 28; mA
